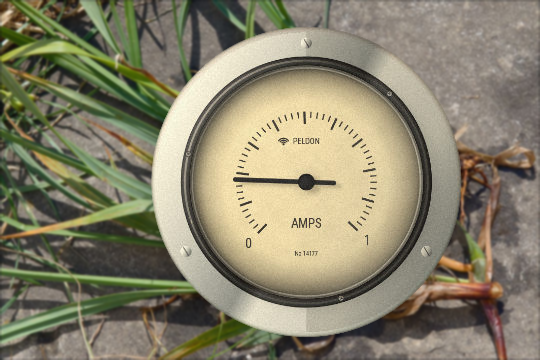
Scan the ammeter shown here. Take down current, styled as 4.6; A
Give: 0.18; A
